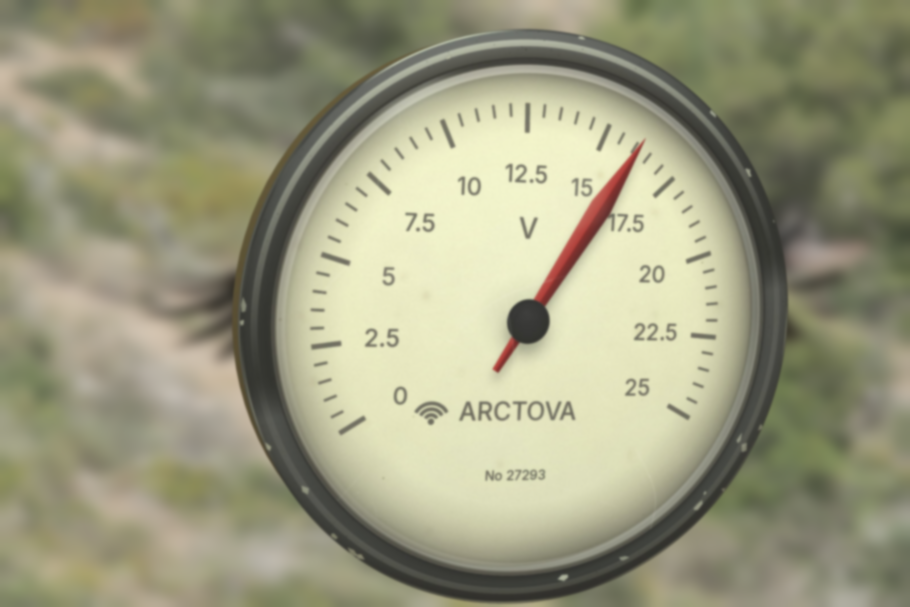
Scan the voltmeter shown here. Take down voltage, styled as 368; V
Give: 16; V
